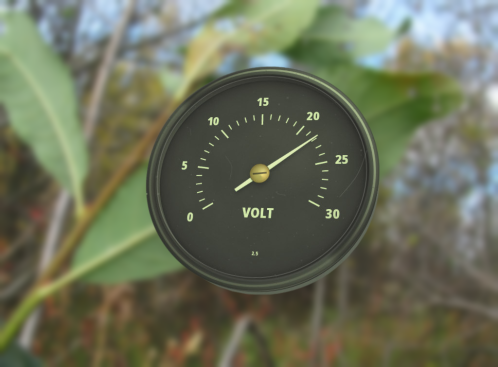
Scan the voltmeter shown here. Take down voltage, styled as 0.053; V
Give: 22; V
